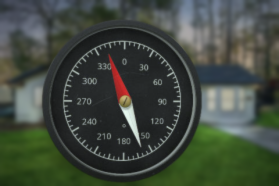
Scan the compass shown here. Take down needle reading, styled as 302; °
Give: 340; °
